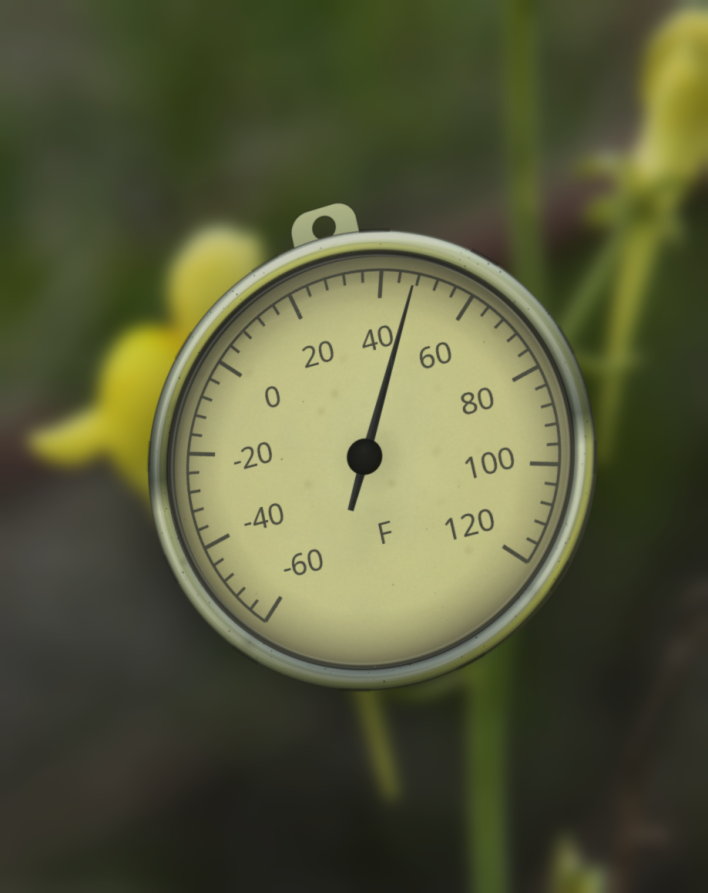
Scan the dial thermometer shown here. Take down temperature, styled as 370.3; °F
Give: 48; °F
